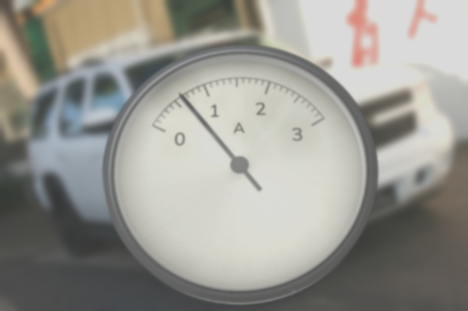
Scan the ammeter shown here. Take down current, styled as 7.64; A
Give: 0.6; A
